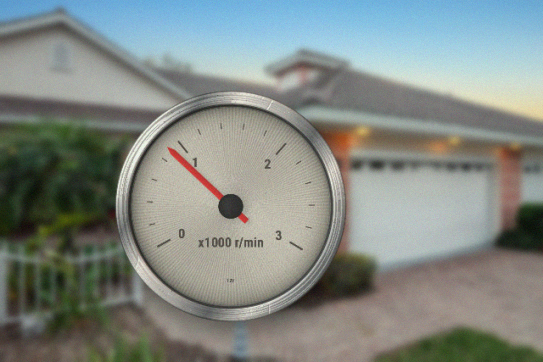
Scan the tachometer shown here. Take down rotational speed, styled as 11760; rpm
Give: 900; rpm
